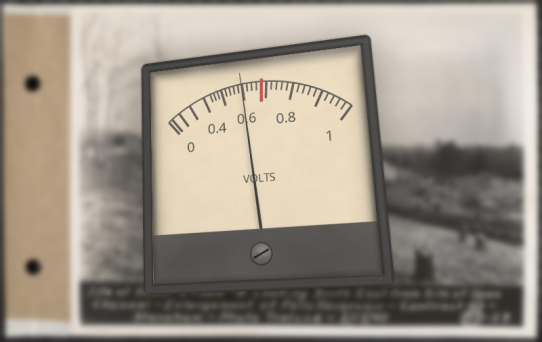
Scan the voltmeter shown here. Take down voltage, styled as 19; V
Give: 0.6; V
